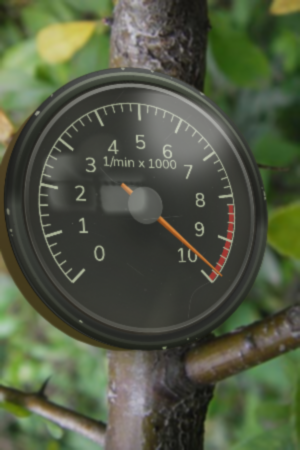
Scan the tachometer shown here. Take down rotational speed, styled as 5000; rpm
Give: 9800; rpm
